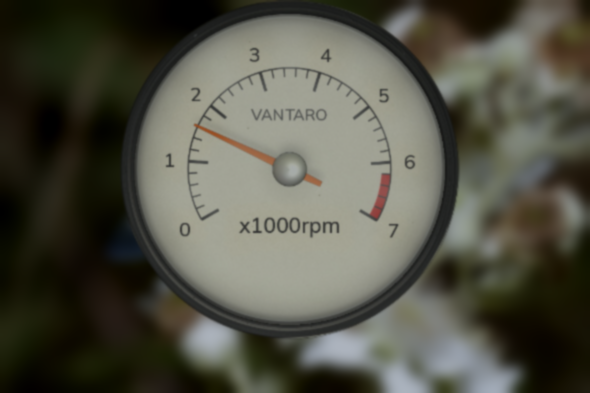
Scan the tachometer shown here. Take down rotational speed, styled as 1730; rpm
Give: 1600; rpm
